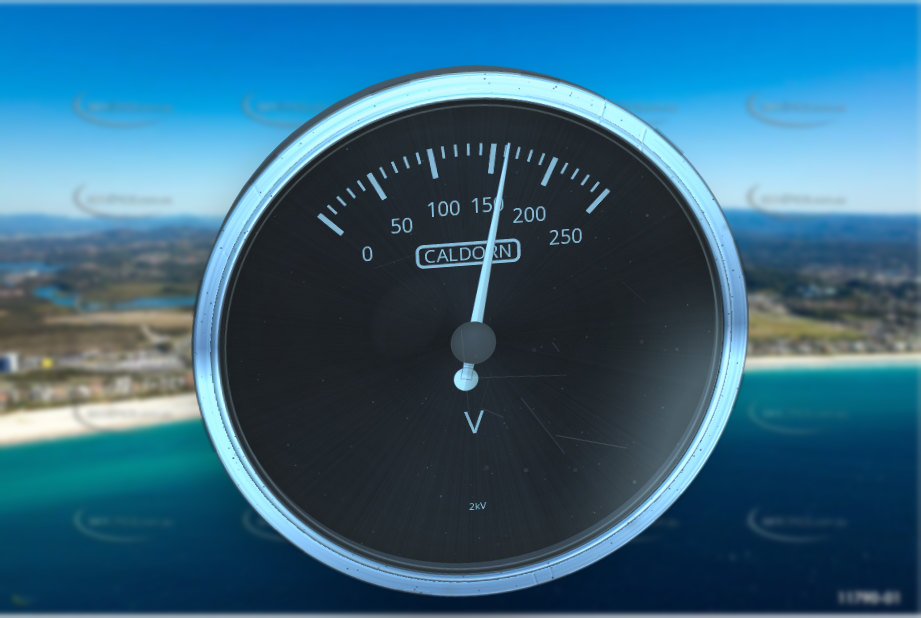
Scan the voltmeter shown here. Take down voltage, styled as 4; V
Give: 160; V
